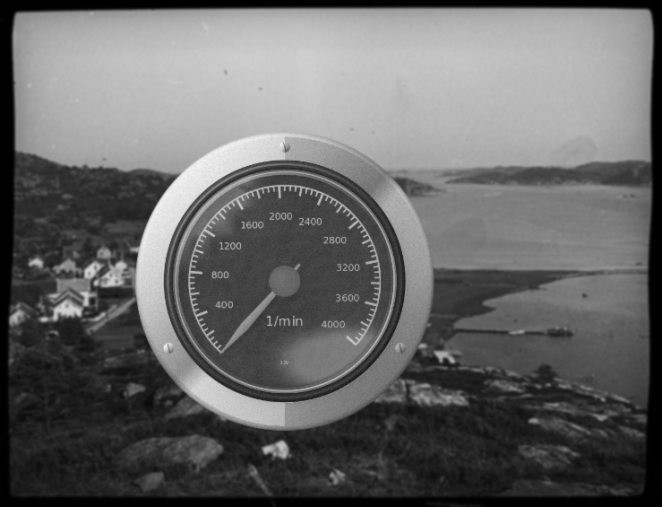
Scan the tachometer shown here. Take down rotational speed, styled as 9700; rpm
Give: 0; rpm
